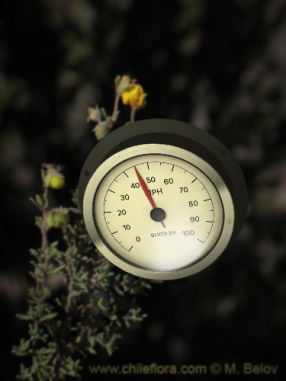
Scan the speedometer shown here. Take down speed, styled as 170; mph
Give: 45; mph
